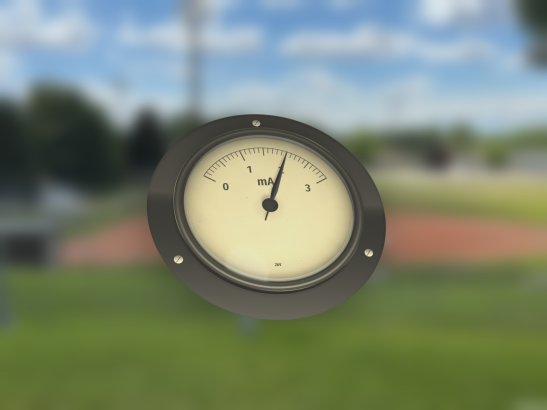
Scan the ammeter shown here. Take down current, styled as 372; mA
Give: 2; mA
